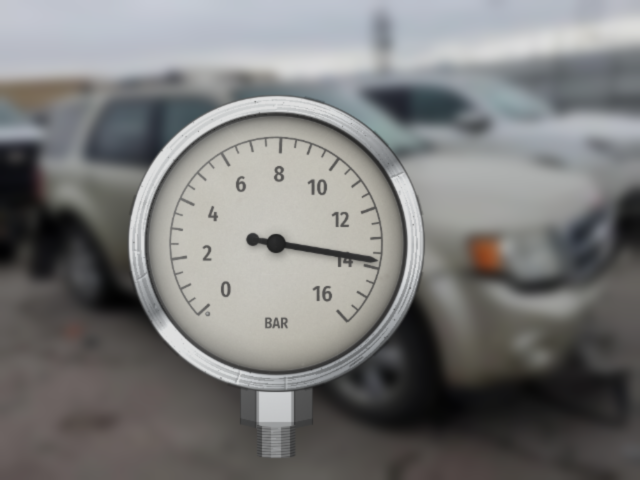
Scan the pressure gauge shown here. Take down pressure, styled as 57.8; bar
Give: 13.75; bar
